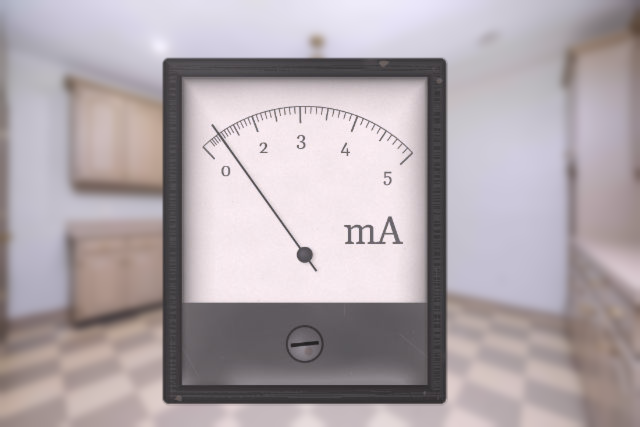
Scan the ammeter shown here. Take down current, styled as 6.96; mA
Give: 1; mA
